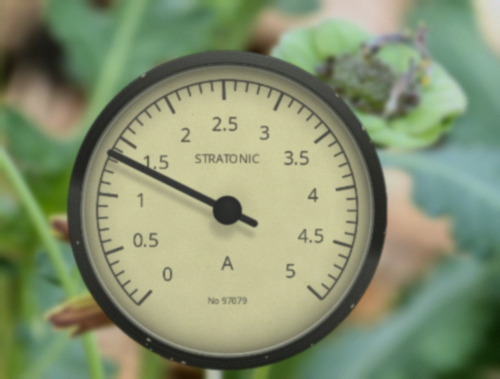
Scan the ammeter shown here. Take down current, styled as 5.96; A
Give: 1.35; A
